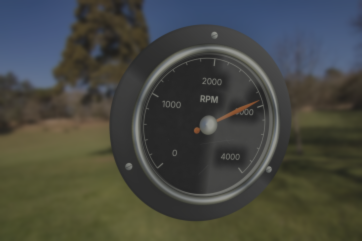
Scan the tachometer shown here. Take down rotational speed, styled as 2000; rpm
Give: 2900; rpm
